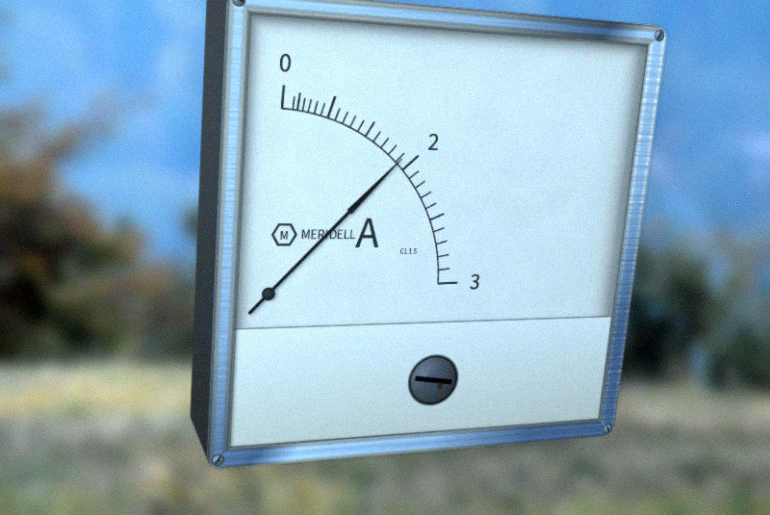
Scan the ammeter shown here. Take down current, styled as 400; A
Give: 1.9; A
